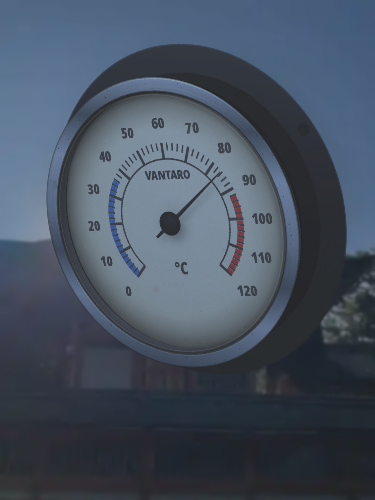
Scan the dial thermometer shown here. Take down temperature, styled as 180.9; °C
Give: 84; °C
